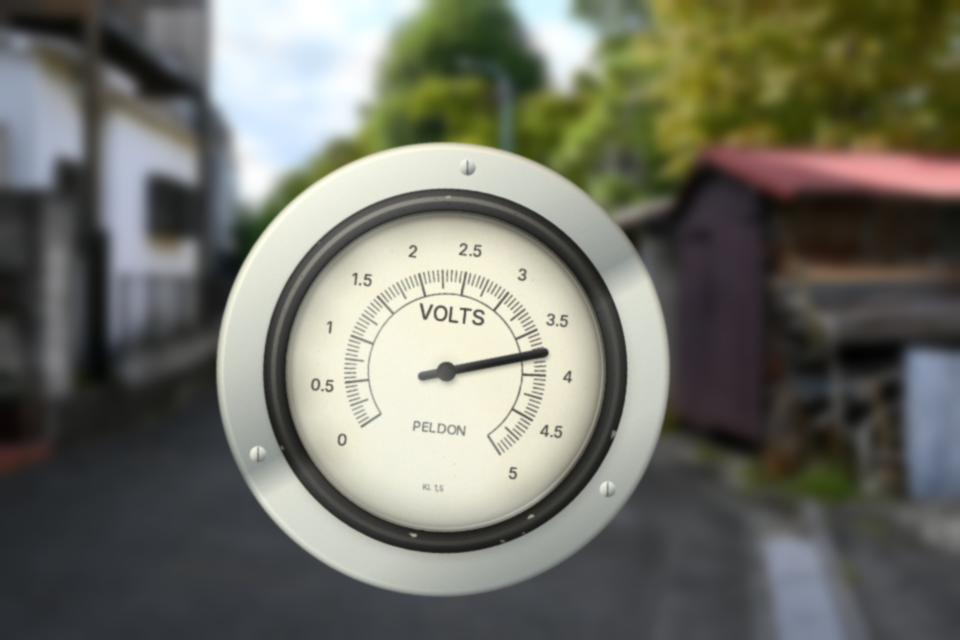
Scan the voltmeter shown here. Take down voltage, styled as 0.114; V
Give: 3.75; V
